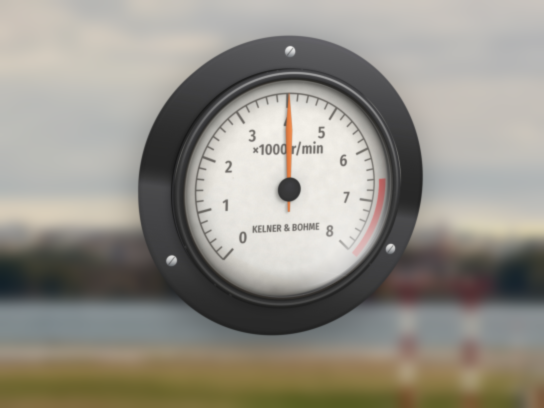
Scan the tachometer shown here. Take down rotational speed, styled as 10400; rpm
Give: 4000; rpm
